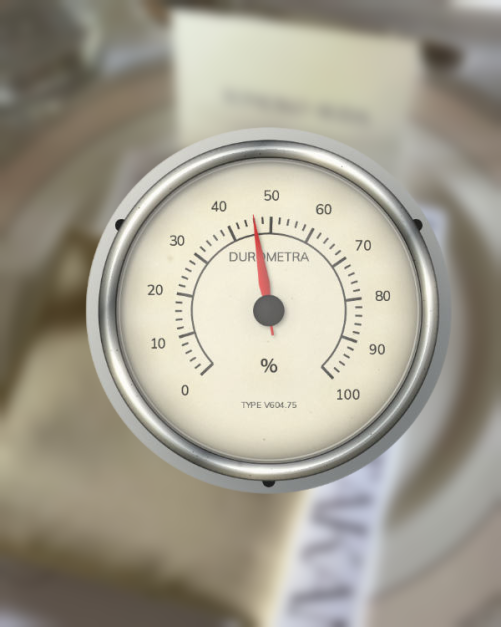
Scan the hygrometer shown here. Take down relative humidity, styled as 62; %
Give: 46; %
